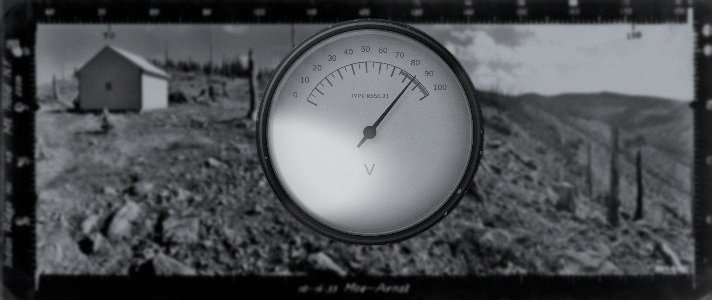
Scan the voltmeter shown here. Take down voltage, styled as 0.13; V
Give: 85; V
